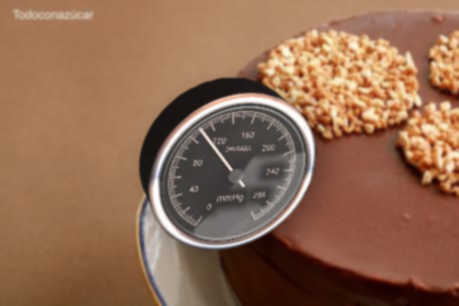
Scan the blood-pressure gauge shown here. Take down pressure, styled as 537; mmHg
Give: 110; mmHg
